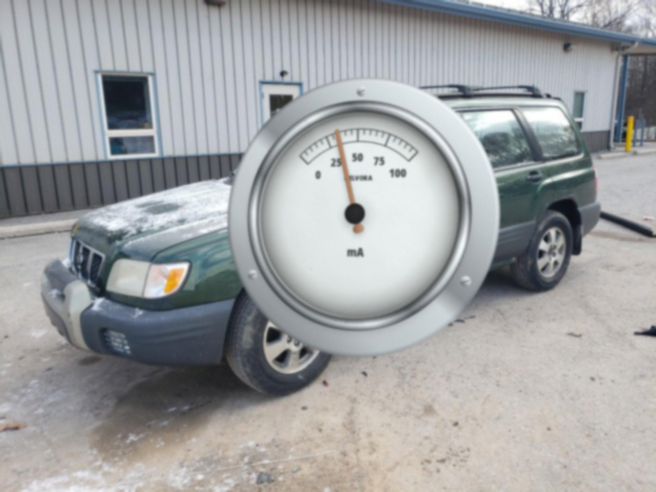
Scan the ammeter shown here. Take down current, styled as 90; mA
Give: 35; mA
